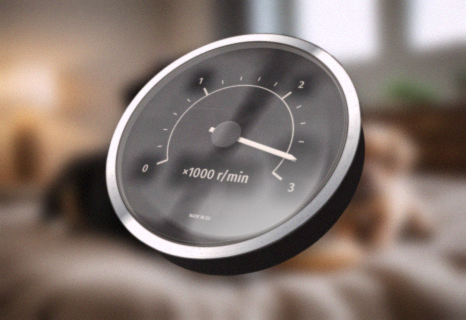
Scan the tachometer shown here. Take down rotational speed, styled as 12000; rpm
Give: 2800; rpm
